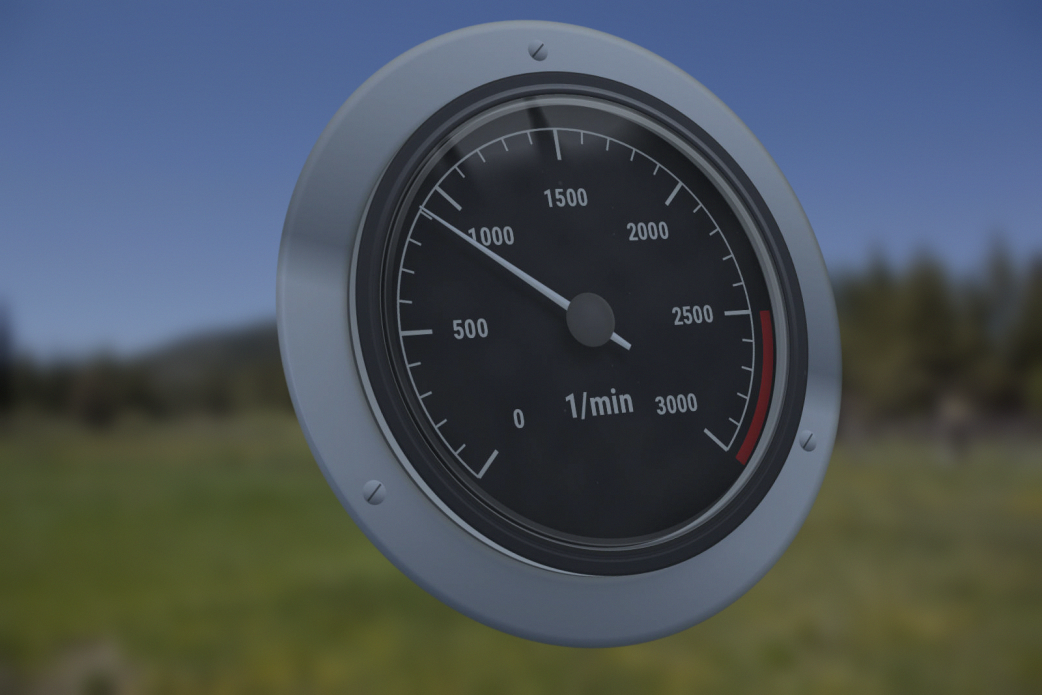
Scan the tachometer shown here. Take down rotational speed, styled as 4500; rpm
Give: 900; rpm
